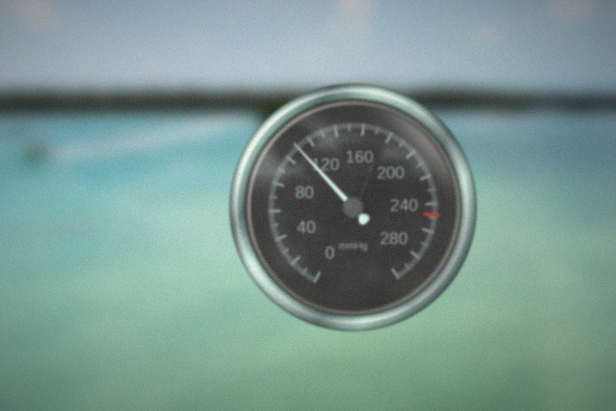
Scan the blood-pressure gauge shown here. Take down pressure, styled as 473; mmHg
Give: 110; mmHg
